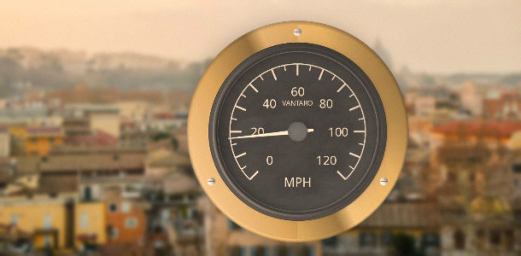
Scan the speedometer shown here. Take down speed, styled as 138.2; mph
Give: 17.5; mph
